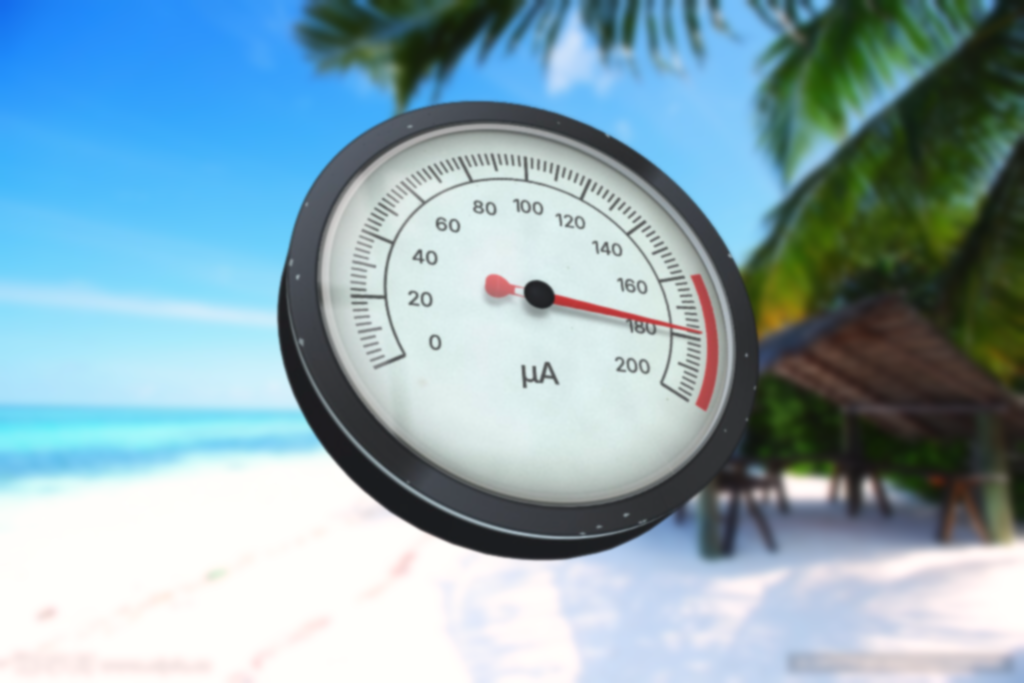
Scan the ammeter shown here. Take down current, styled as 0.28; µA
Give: 180; µA
